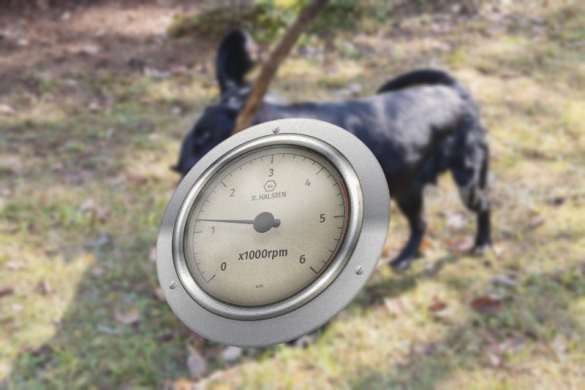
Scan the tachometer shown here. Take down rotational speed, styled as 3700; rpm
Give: 1200; rpm
